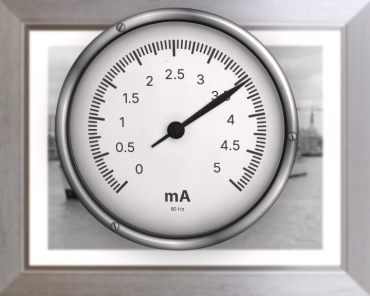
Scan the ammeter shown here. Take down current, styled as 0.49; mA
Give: 3.55; mA
